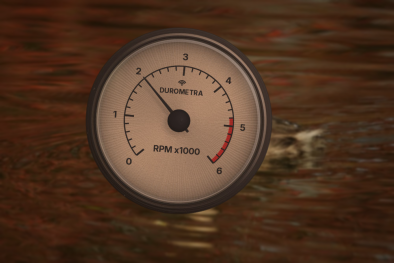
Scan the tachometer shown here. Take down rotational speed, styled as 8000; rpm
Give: 2000; rpm
